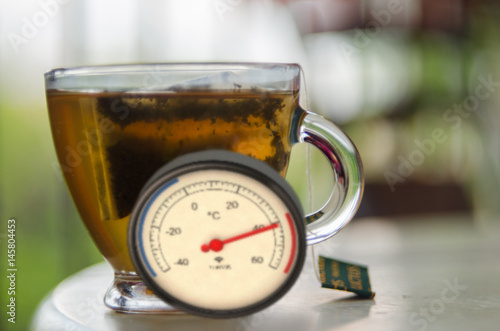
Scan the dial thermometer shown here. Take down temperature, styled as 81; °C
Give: 40; °C
